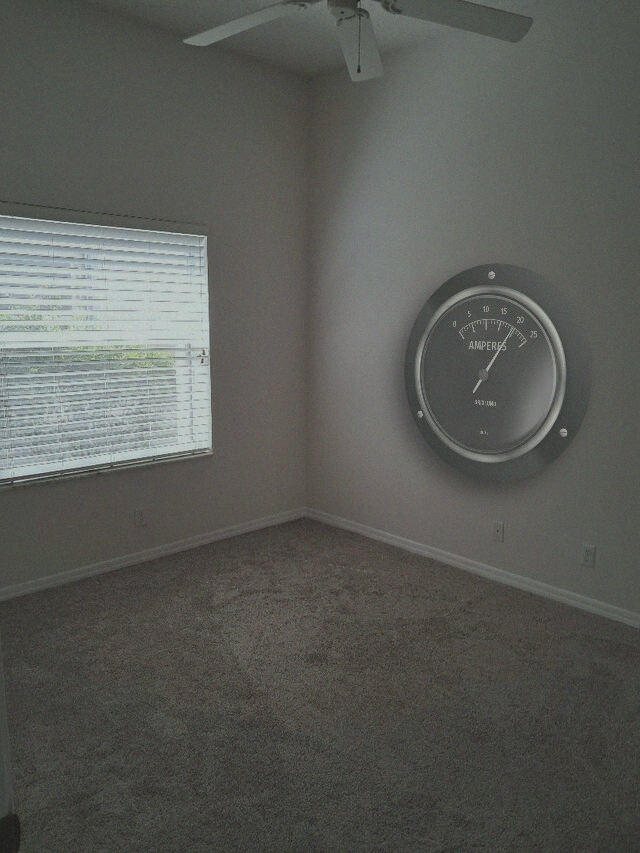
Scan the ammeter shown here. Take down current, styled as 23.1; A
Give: 20; A
